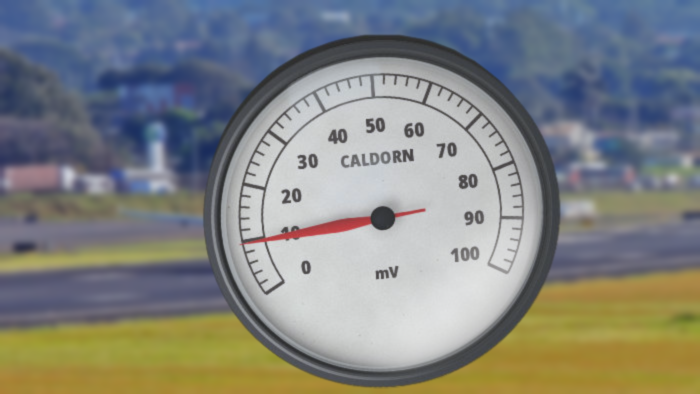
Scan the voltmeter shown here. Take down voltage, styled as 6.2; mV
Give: 10; mV
